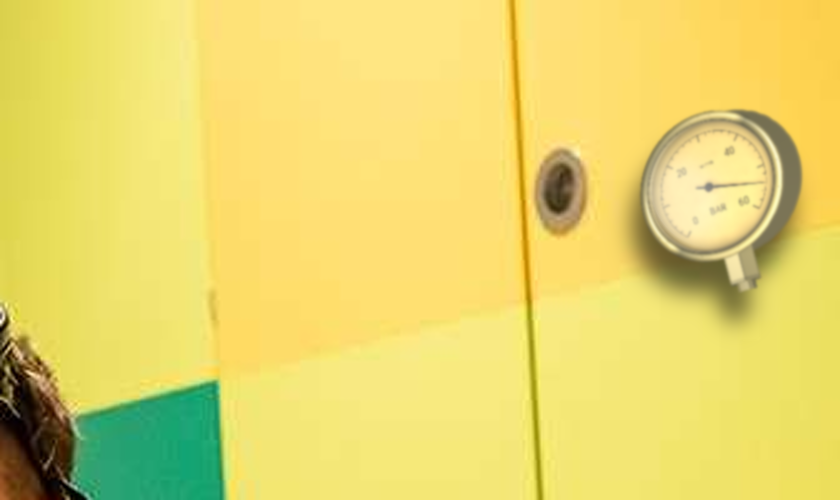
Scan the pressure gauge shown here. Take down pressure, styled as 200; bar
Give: 54; bar
